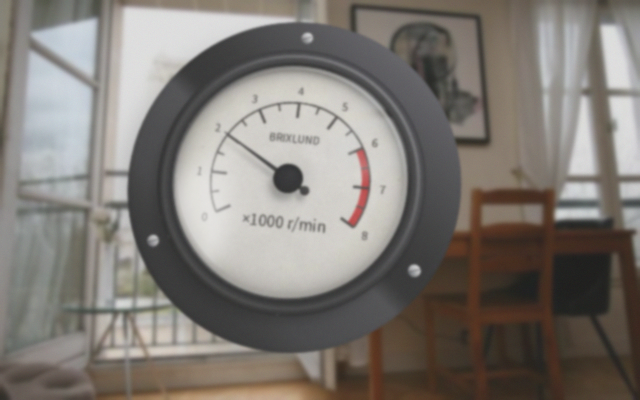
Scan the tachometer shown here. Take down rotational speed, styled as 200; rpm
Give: 2000; rpm
